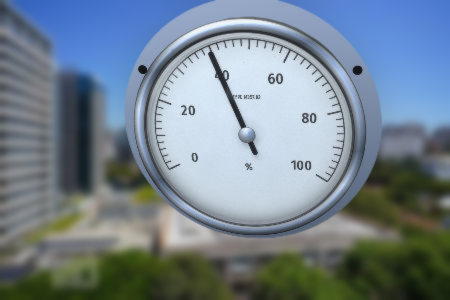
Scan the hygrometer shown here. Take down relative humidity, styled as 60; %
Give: 40; %
